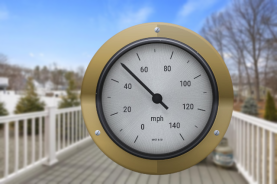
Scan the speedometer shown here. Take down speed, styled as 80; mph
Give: 50; mph
